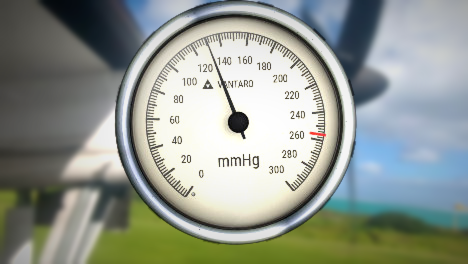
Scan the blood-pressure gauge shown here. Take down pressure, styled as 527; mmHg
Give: 130; mmHg
